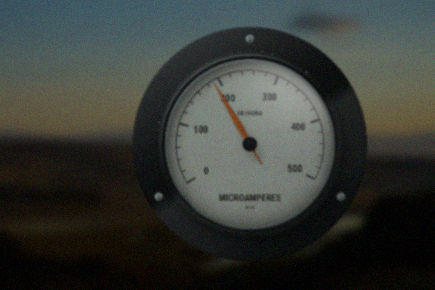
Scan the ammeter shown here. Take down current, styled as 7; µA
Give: 190; µA
